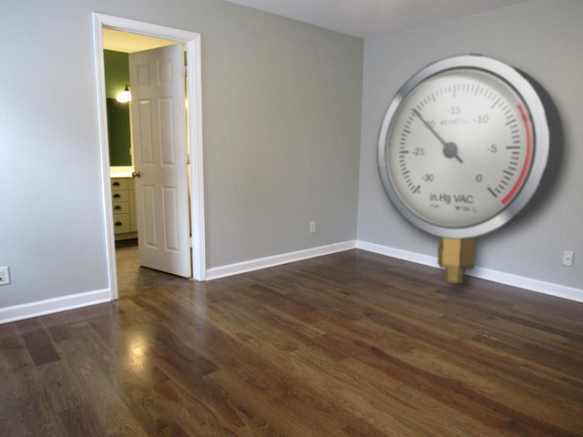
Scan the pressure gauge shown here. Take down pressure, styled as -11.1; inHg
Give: -20; inHg
